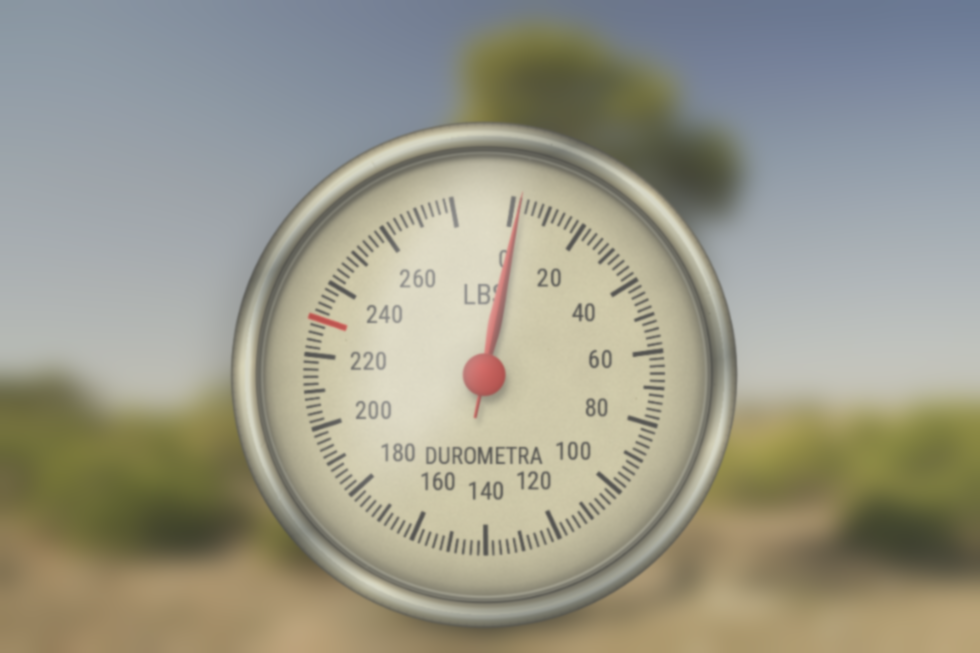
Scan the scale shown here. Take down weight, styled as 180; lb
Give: 2; lb
